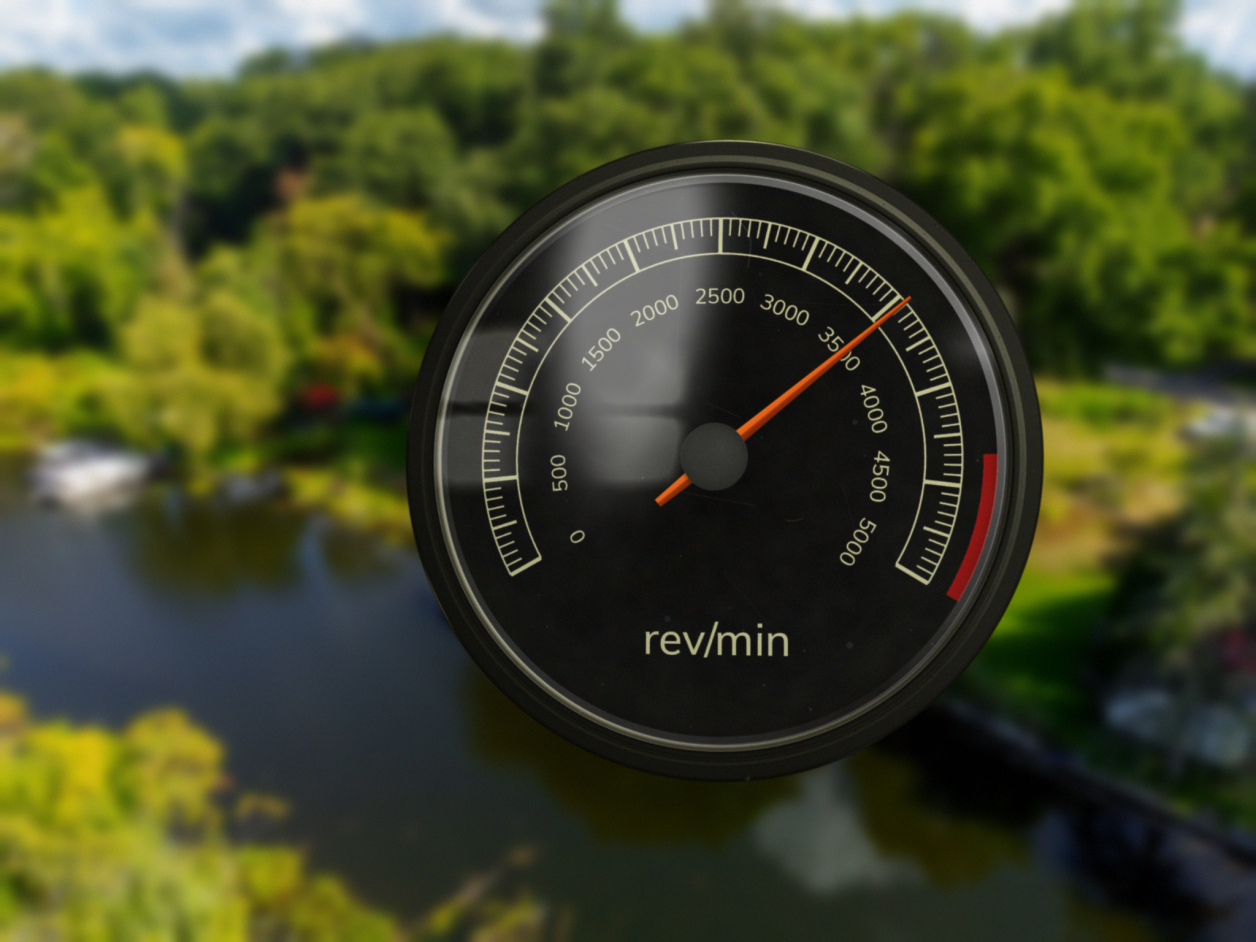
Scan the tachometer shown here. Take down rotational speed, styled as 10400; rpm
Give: 3550; rpm
